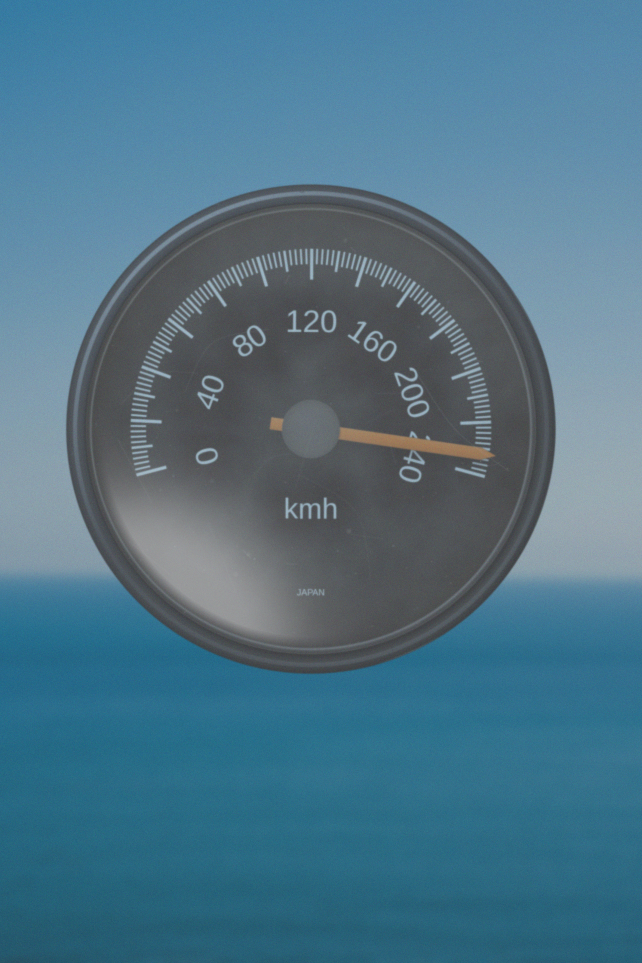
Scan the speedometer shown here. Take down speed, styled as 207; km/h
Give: 232; km/h
